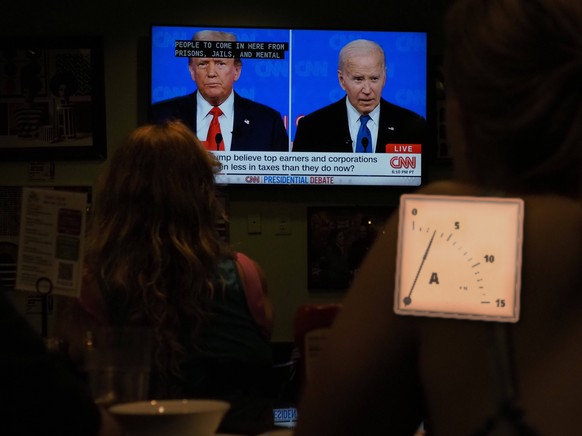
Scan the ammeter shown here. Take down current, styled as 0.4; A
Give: 3; A
